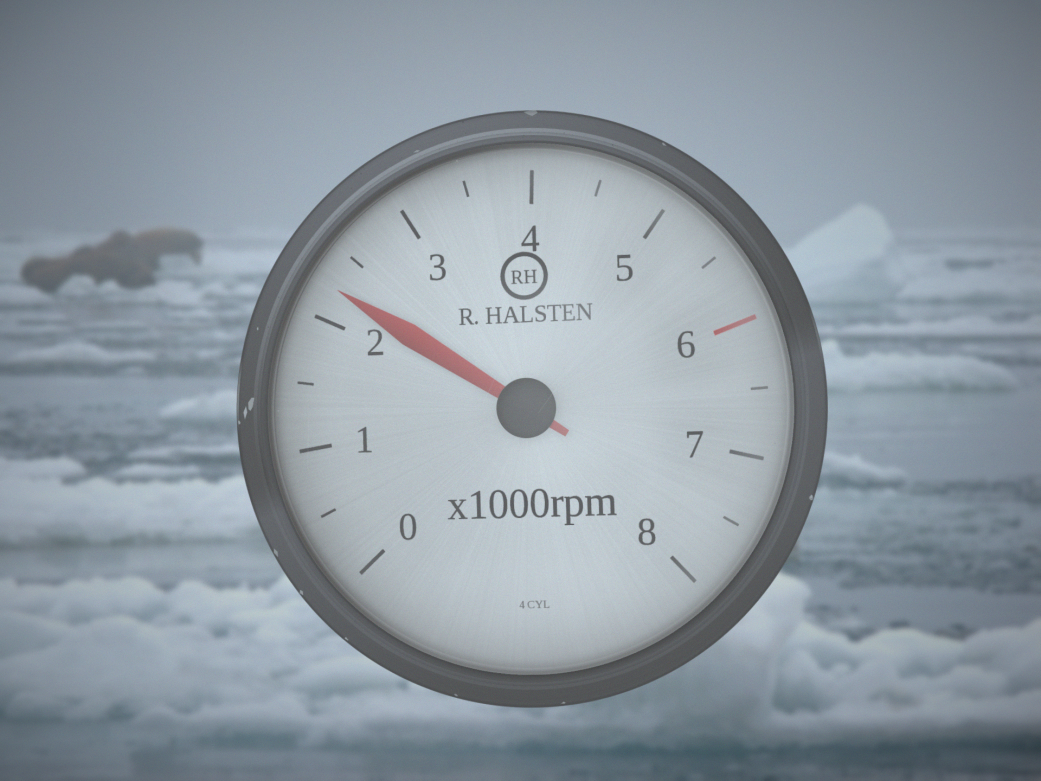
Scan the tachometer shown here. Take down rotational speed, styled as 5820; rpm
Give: 2250; rpm
